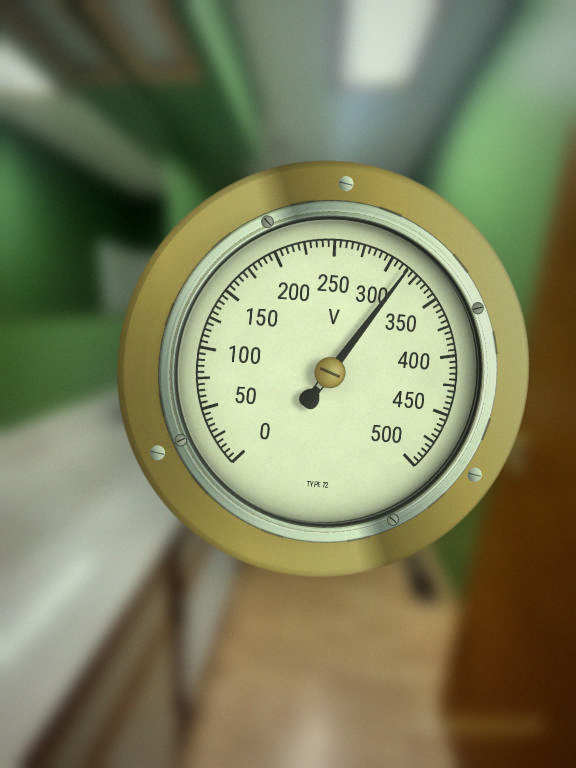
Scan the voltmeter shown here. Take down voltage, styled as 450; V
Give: 315; V
